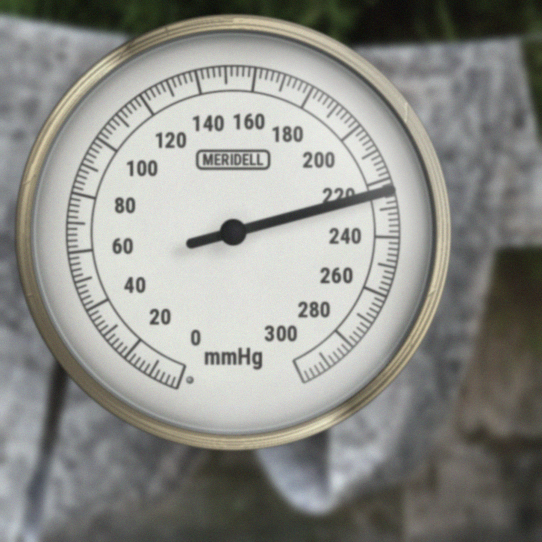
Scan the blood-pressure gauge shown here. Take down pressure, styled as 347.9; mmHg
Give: 224; mmHg
